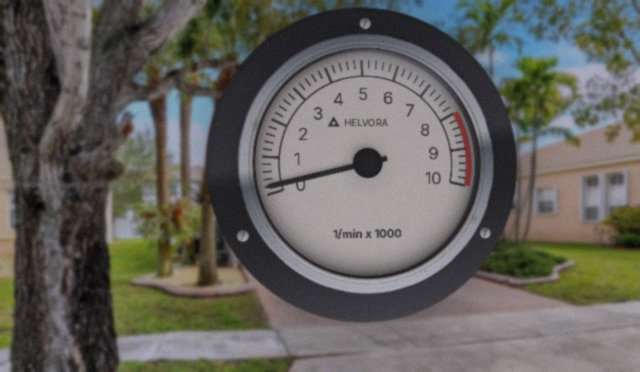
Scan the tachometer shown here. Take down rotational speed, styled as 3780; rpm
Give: 200; rpm
